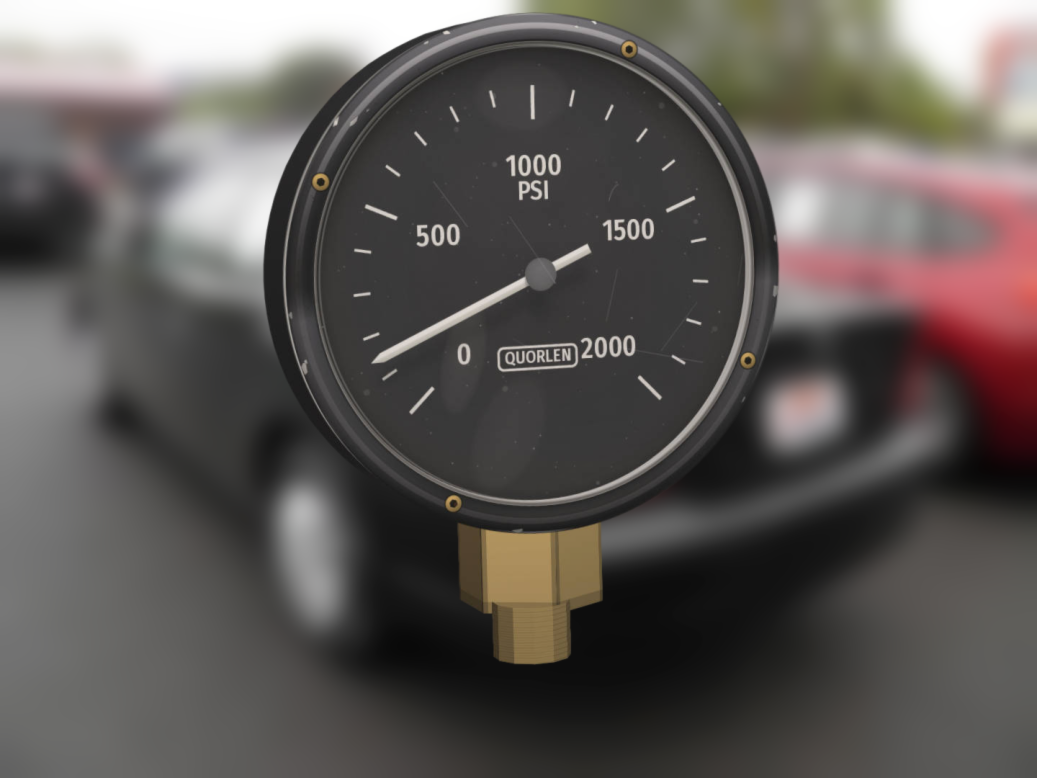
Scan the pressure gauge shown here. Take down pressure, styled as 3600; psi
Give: 150; psi
